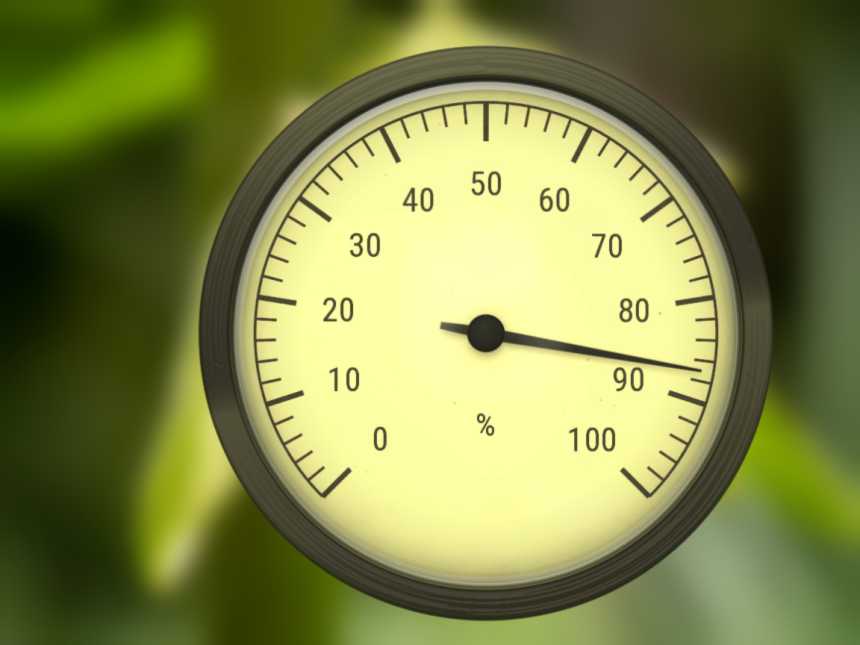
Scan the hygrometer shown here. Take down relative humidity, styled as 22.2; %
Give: 87; %
